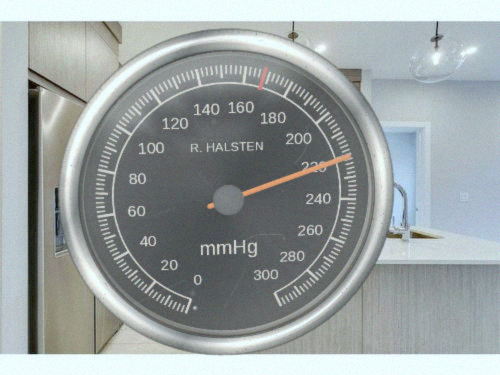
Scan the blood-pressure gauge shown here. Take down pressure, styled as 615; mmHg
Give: 220; mmHg
